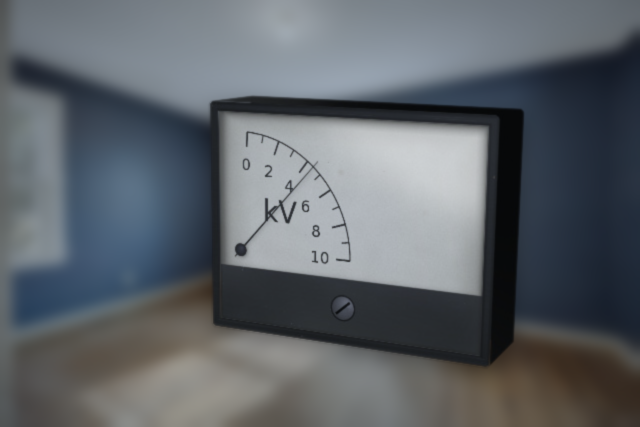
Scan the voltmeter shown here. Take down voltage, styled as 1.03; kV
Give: 4.5; kV
